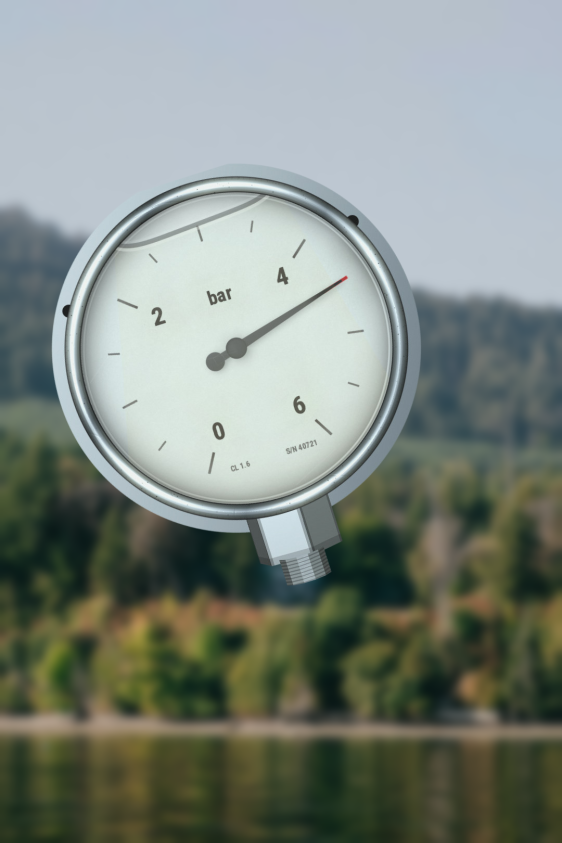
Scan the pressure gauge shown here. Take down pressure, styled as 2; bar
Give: 4.5; bar
